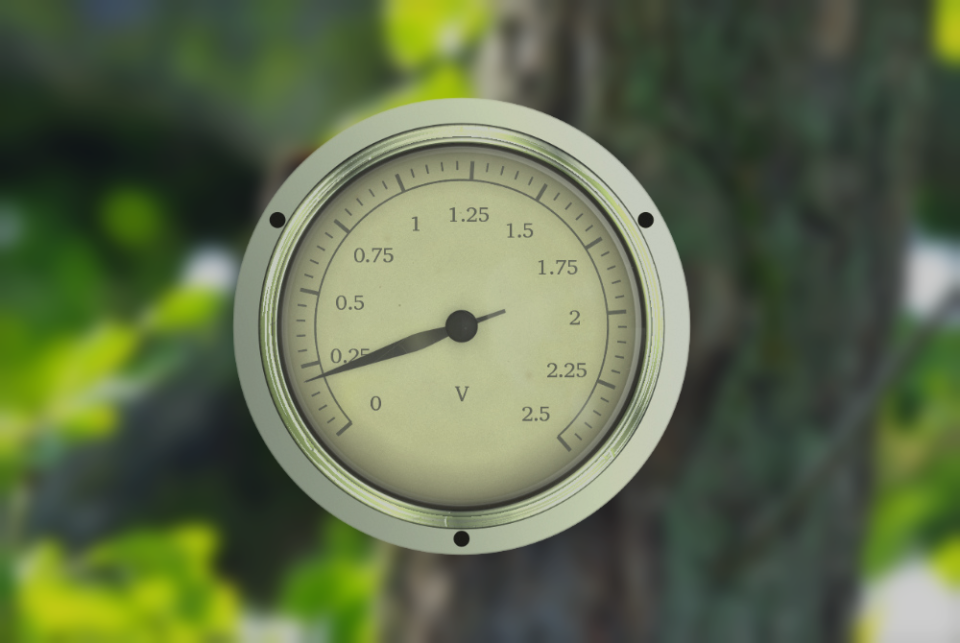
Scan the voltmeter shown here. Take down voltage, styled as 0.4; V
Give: 0.2; V
